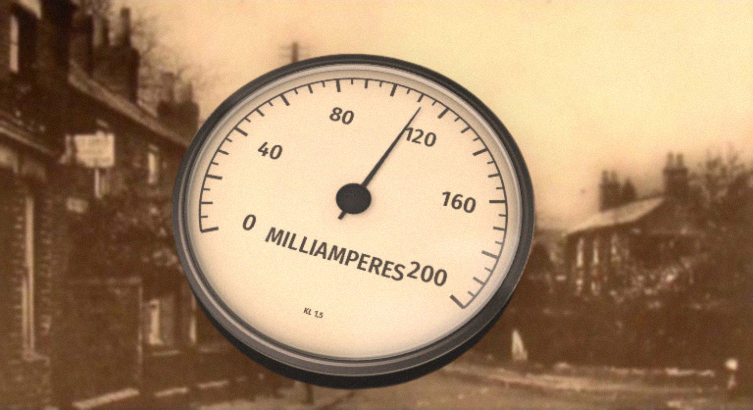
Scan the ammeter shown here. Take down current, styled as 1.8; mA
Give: 112.5; mA
